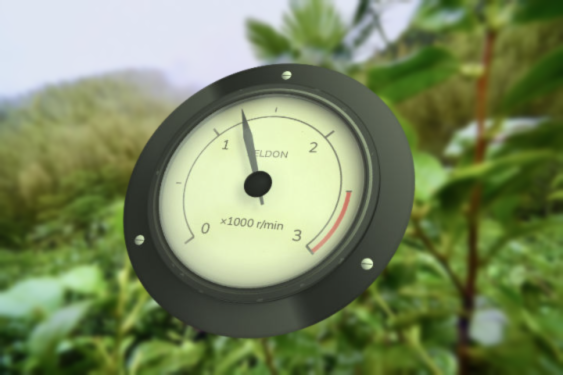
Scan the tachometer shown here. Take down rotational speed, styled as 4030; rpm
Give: 1250; rpm
